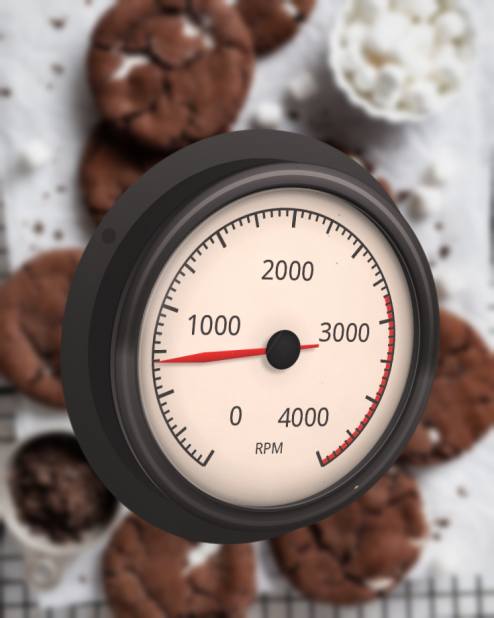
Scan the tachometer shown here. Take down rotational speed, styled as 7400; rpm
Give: 700; rpm
